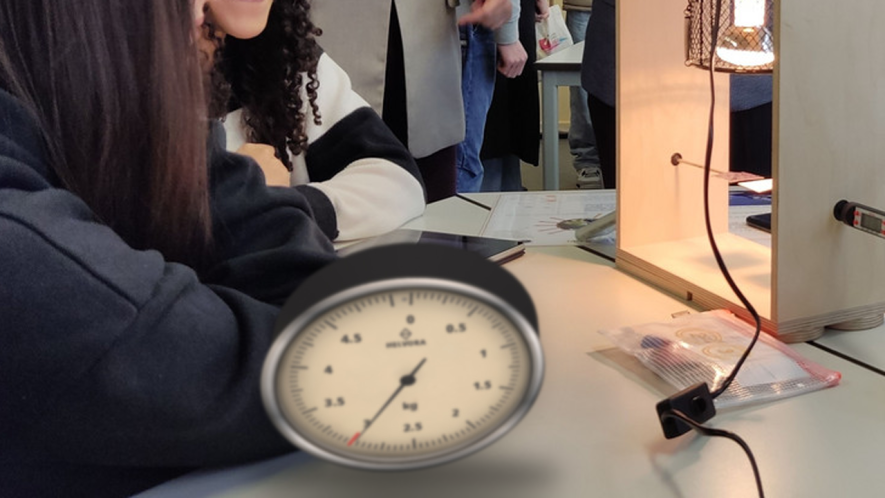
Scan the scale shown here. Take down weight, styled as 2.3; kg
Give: 3; kg
